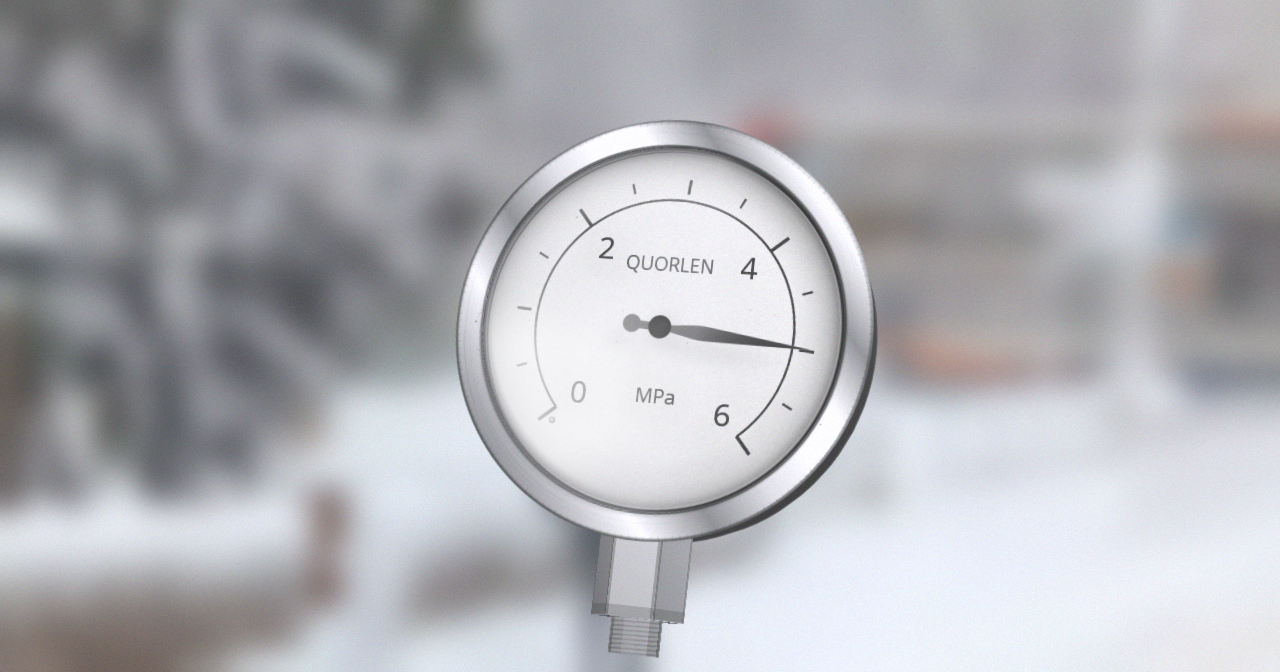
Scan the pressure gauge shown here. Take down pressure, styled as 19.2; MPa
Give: 5; MPa
